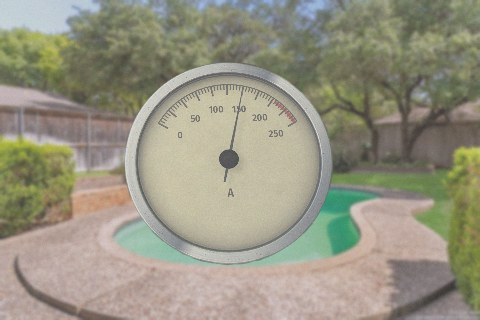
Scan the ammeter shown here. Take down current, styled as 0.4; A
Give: 150; A
